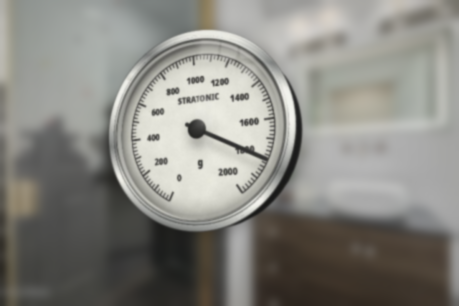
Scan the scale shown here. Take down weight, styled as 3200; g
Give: 1800; g
